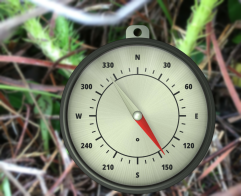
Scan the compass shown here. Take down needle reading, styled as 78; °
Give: 145; °
